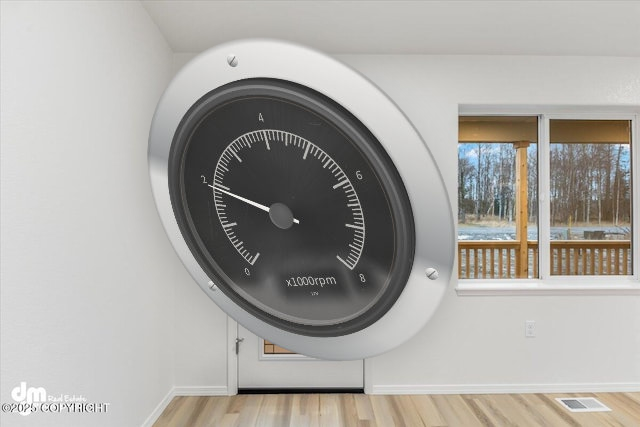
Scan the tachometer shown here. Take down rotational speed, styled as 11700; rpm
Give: 2000; rpm
